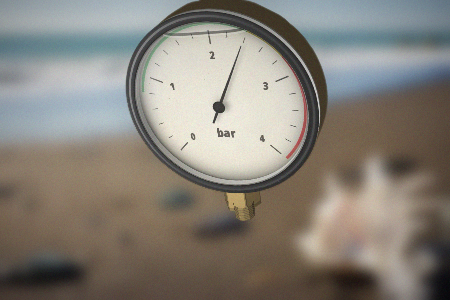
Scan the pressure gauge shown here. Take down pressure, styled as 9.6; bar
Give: 2.4; bar
